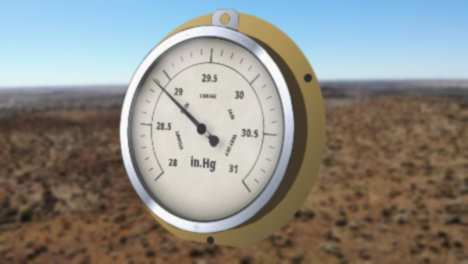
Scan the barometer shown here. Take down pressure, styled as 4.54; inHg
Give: 28.9; inHg
